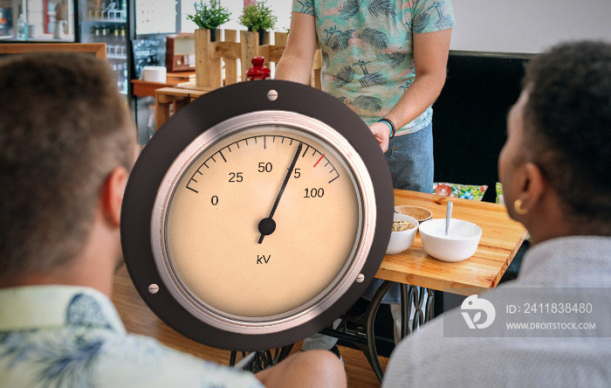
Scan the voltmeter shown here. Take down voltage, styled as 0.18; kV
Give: 70; kV
